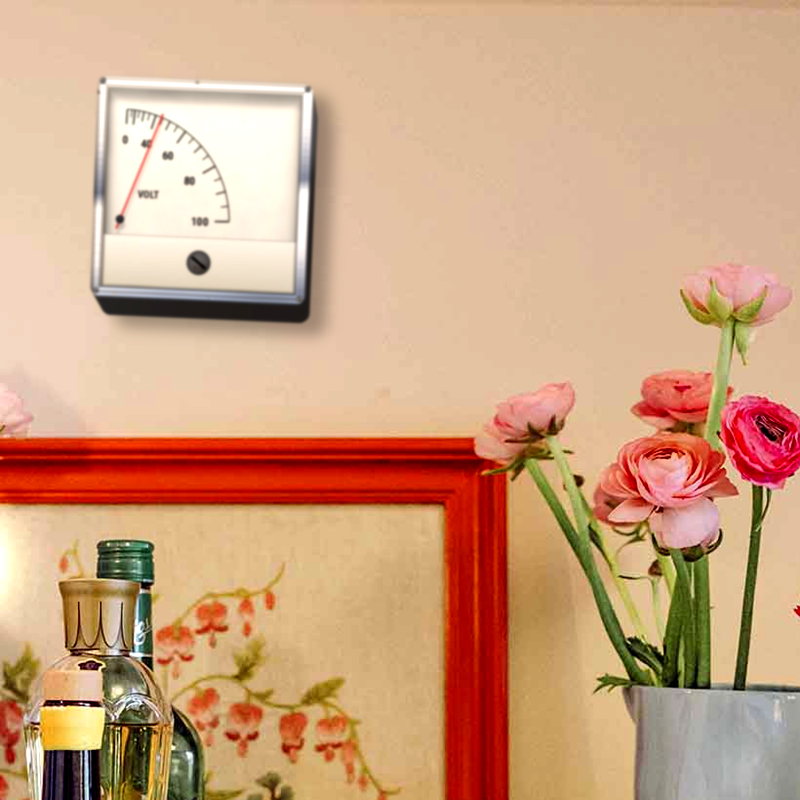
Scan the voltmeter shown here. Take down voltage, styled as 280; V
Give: 45; V
